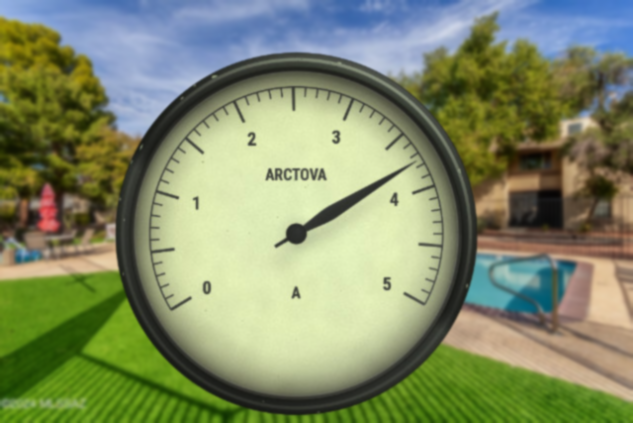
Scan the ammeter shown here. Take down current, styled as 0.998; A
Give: 3.75; A
